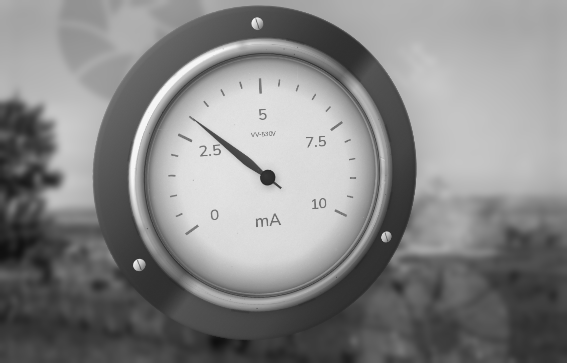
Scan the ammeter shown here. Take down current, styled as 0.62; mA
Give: 3; mA
